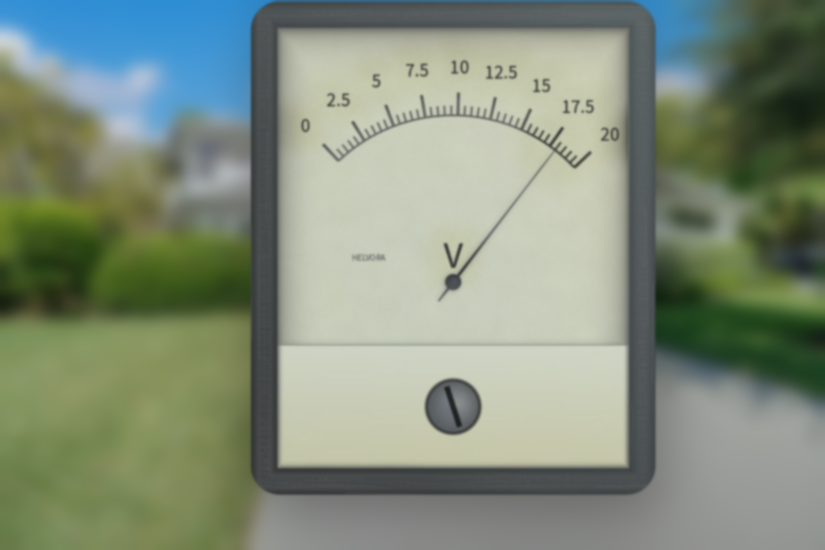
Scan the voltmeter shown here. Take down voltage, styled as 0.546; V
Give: 18; V
